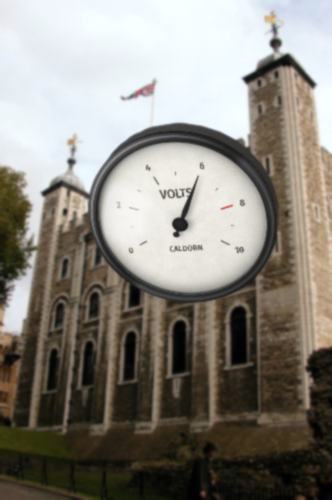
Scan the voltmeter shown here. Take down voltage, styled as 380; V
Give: 6; V
